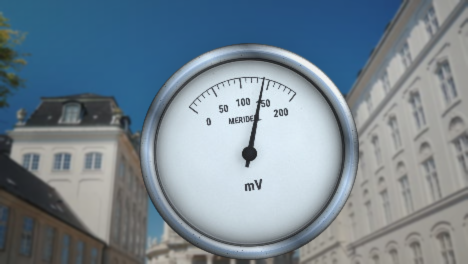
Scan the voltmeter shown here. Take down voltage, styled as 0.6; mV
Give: 140; mV
